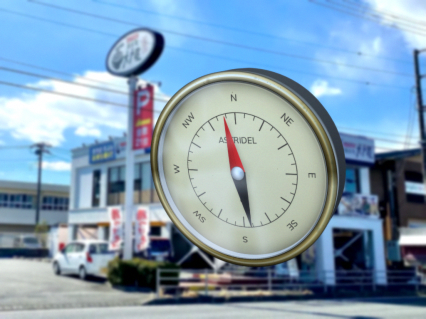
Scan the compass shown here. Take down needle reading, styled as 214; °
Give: 350; °
